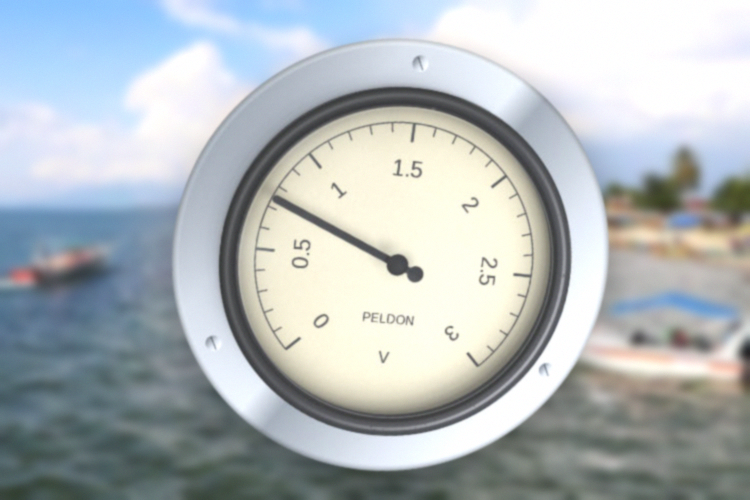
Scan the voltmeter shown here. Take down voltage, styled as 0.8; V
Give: 0.75; V
